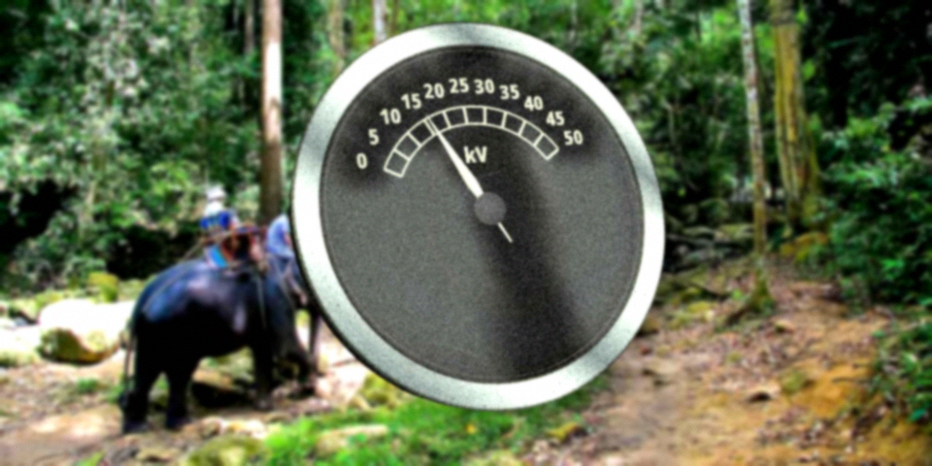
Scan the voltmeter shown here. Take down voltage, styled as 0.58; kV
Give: 15; kV
